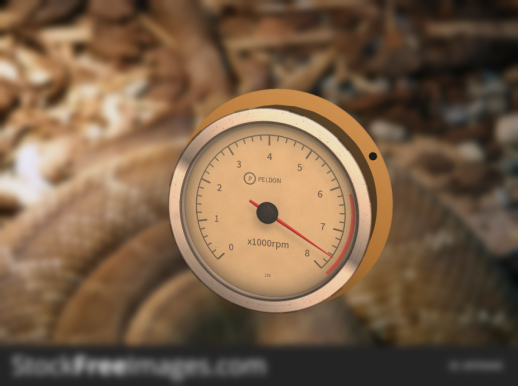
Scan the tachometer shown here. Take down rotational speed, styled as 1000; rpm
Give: 7600; rpm
